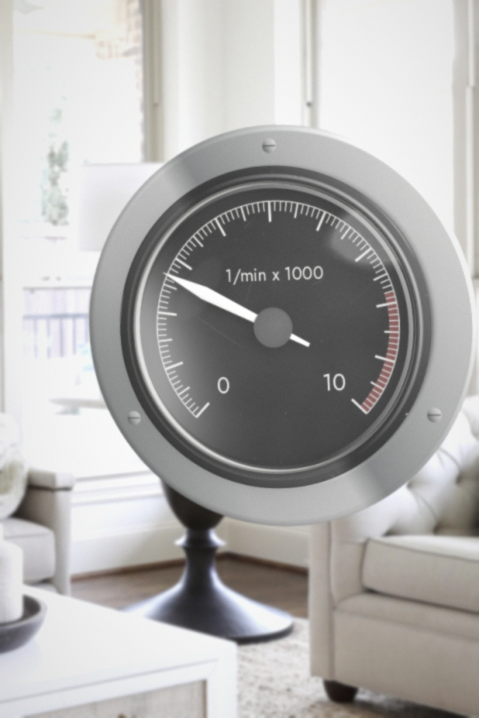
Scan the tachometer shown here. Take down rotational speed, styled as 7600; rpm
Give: 2700; rpm
